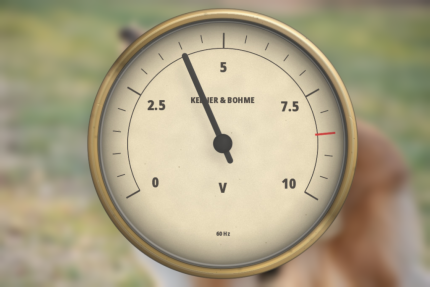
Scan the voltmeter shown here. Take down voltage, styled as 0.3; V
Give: 4; V
